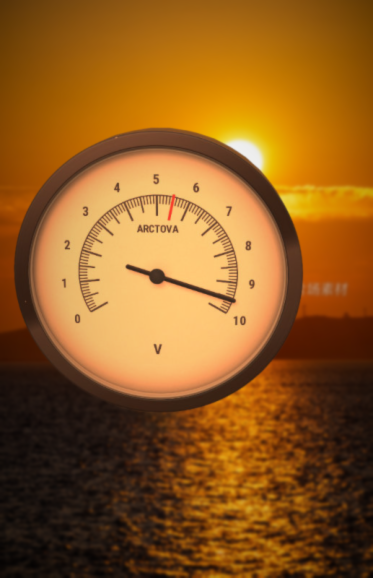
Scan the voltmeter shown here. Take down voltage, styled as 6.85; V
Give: 9.5; V
